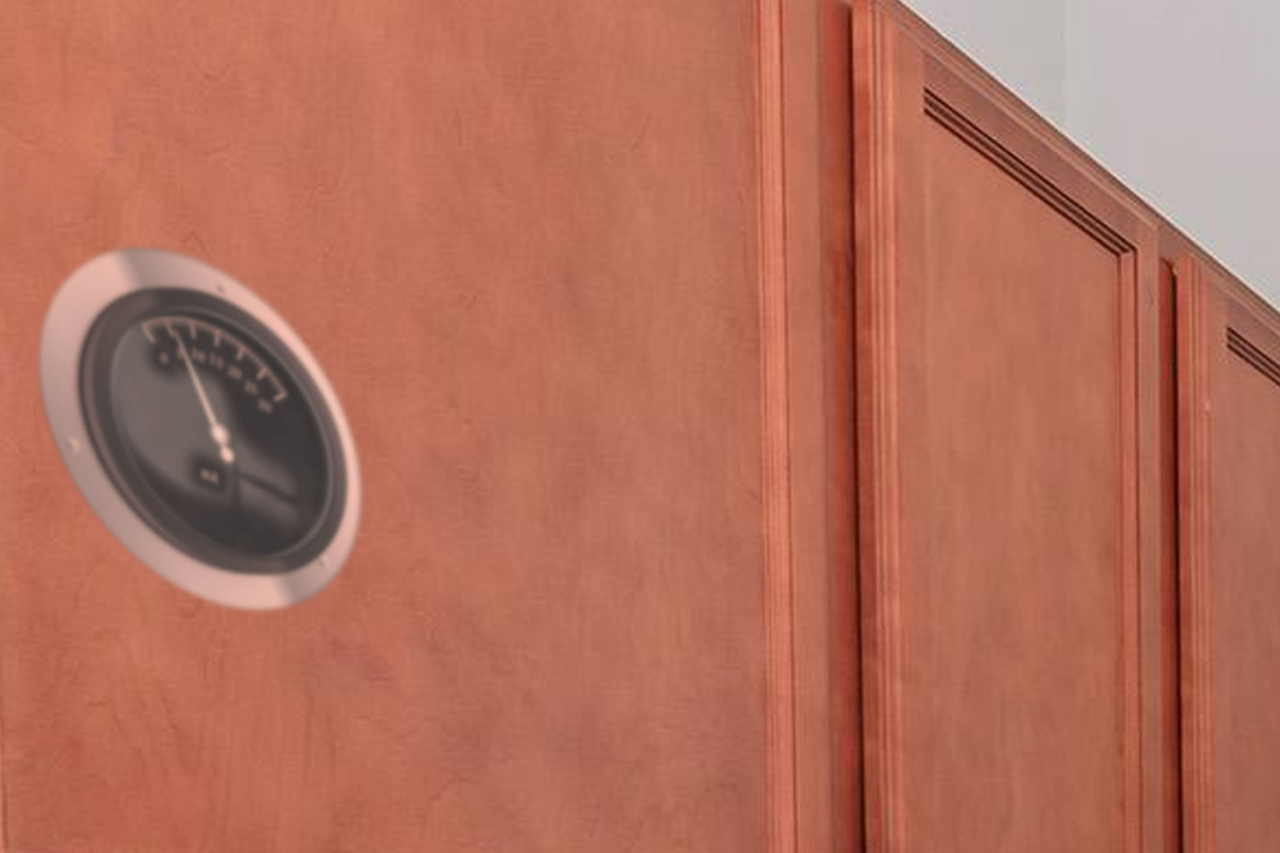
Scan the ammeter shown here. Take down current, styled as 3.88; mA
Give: 5; mA
